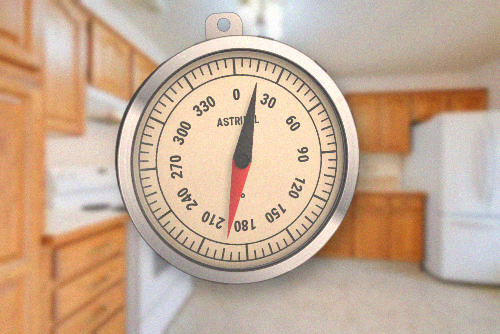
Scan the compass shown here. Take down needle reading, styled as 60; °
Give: 195; °
